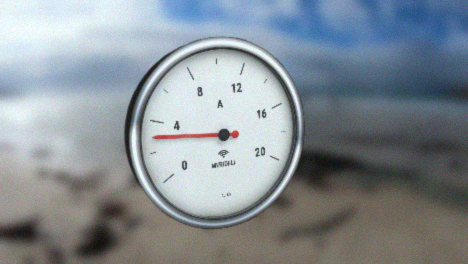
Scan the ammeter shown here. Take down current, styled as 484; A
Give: 3; A
